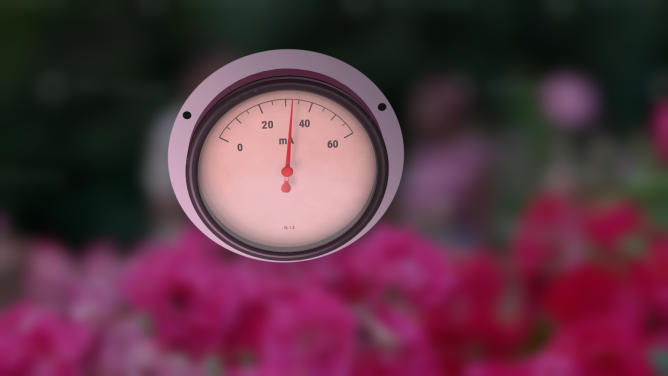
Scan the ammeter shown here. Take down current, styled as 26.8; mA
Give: 32.5; mA
